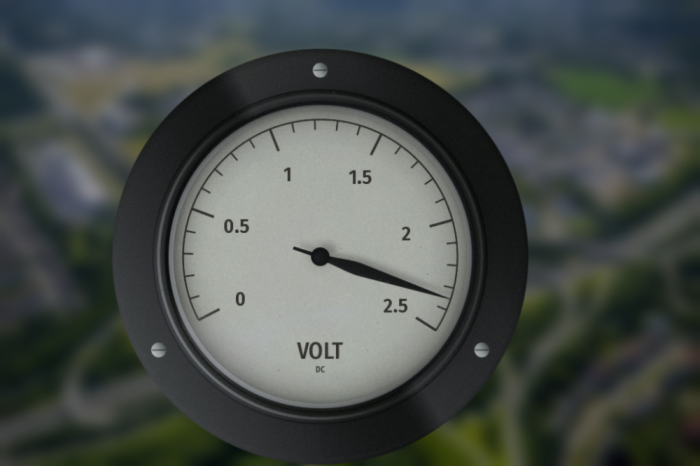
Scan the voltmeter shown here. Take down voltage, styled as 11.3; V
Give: 2.35; V
